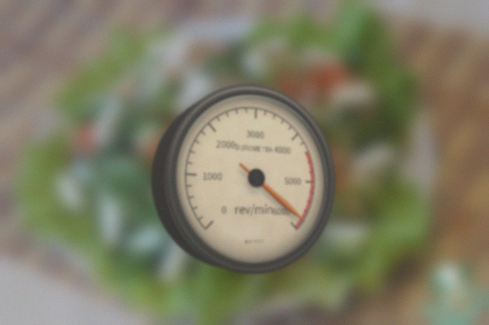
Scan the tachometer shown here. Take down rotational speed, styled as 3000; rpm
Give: 5800; rpm
